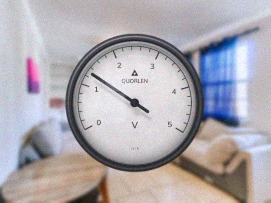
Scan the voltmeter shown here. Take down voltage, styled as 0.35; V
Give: 1.3; V
